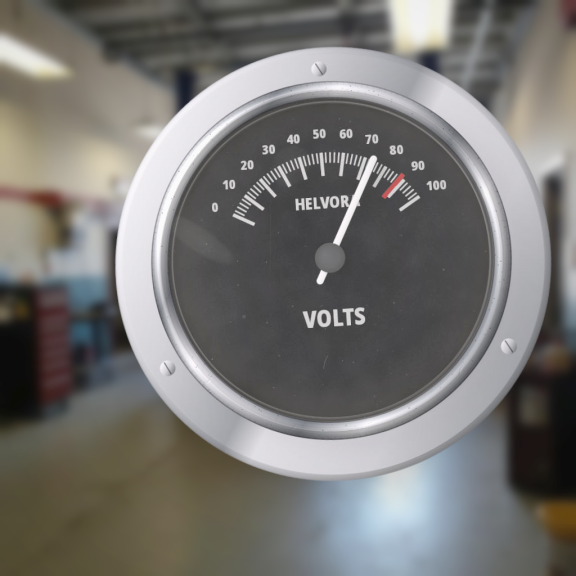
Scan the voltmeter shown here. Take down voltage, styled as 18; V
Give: 74; V
